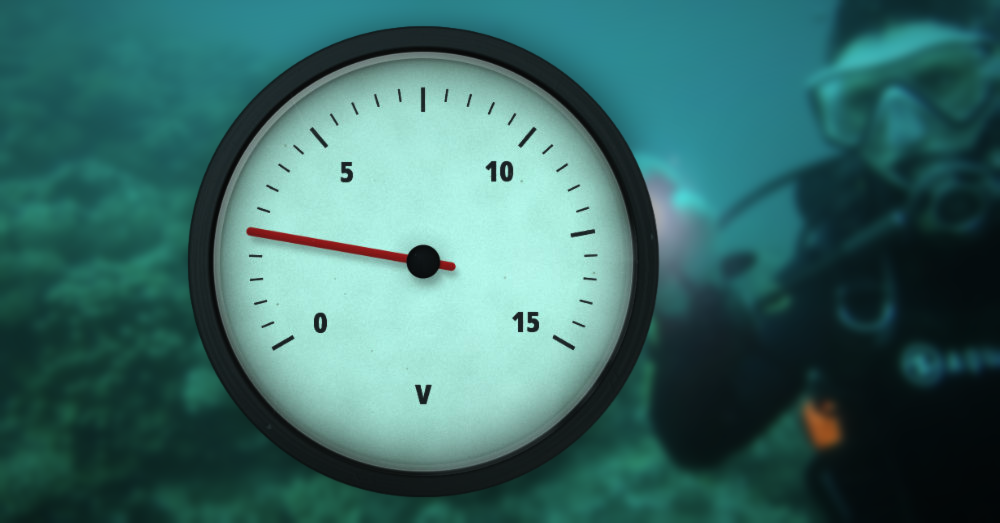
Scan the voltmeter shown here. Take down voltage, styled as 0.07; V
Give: 2.5; V
